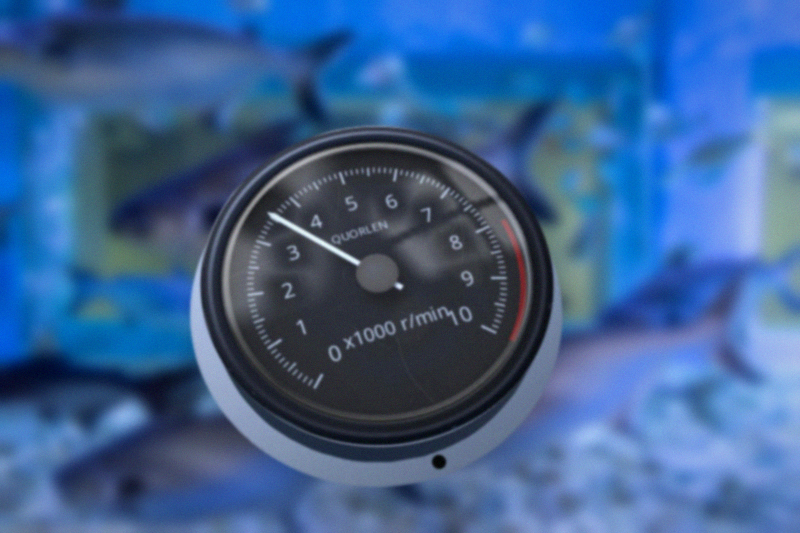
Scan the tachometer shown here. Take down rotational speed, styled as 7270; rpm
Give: 3500; rpm
